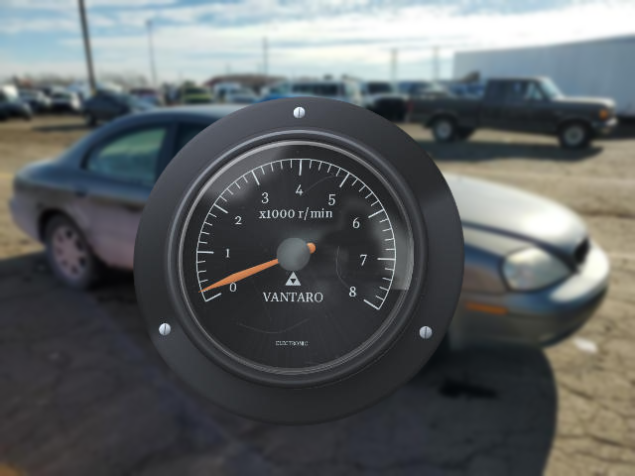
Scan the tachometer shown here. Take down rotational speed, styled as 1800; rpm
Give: 200; rpm
